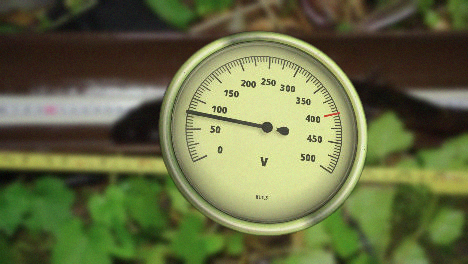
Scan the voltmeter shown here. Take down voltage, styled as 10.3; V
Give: 75; V
